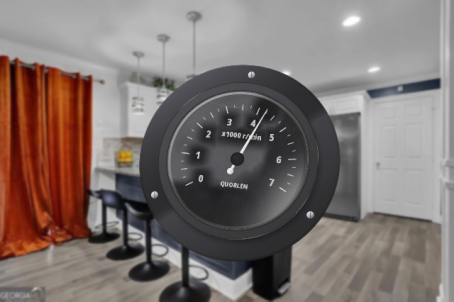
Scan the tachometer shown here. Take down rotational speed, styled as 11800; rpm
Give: 4250; rpm
